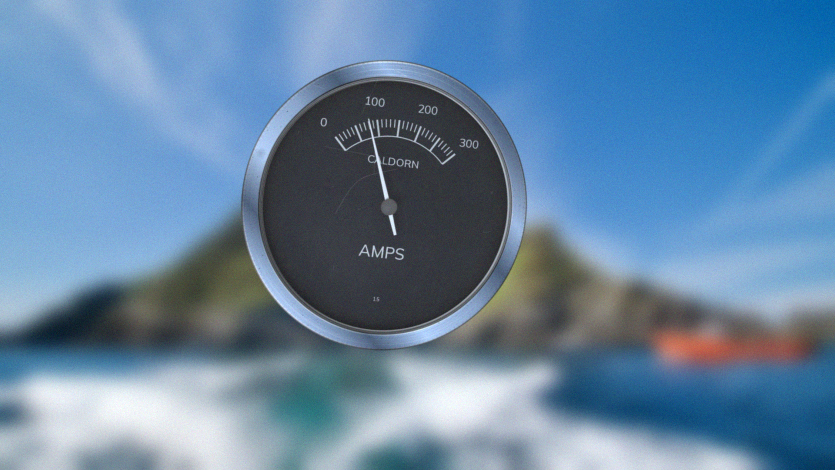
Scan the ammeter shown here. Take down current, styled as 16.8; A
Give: 80; A
